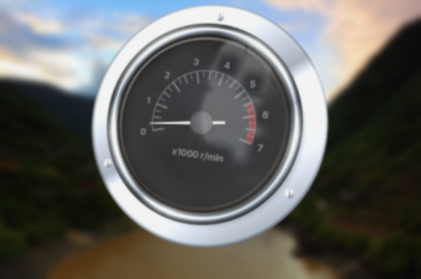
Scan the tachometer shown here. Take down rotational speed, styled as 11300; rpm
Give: 250; rpm
